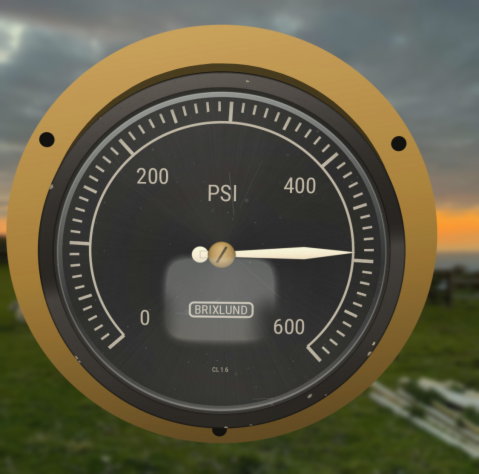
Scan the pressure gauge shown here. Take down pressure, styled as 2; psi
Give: 490; psi
